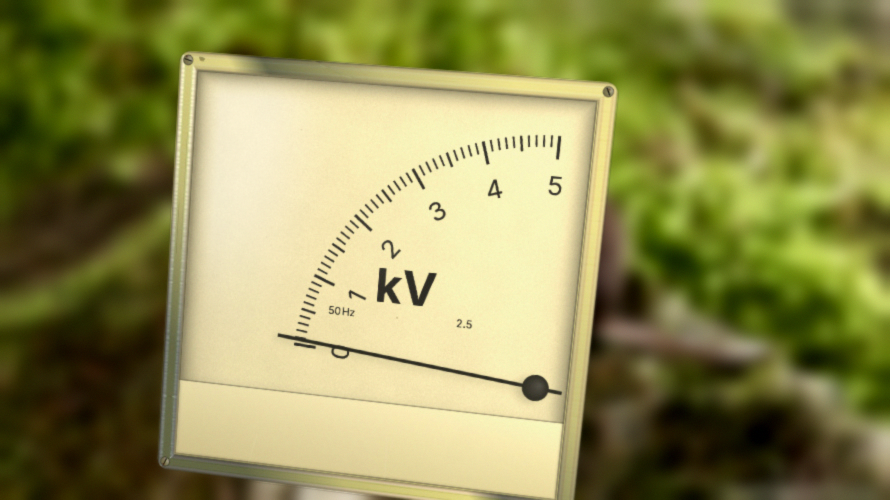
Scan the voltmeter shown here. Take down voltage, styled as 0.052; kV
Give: 0.1; kV
